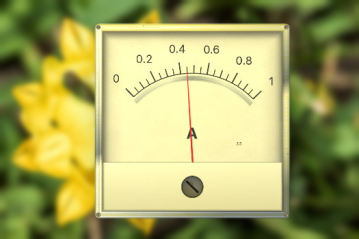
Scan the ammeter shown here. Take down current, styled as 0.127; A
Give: 0.45; A
